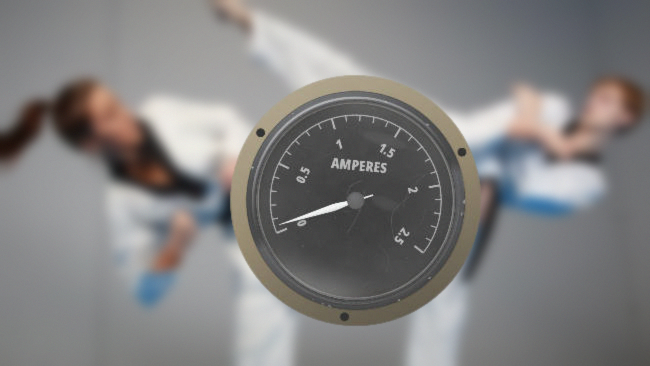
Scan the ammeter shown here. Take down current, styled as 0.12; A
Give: 0.05; A
